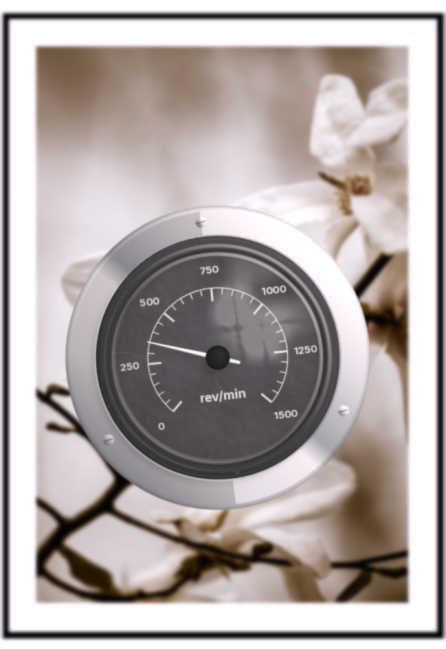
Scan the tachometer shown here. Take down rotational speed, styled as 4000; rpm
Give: 350; rpm
